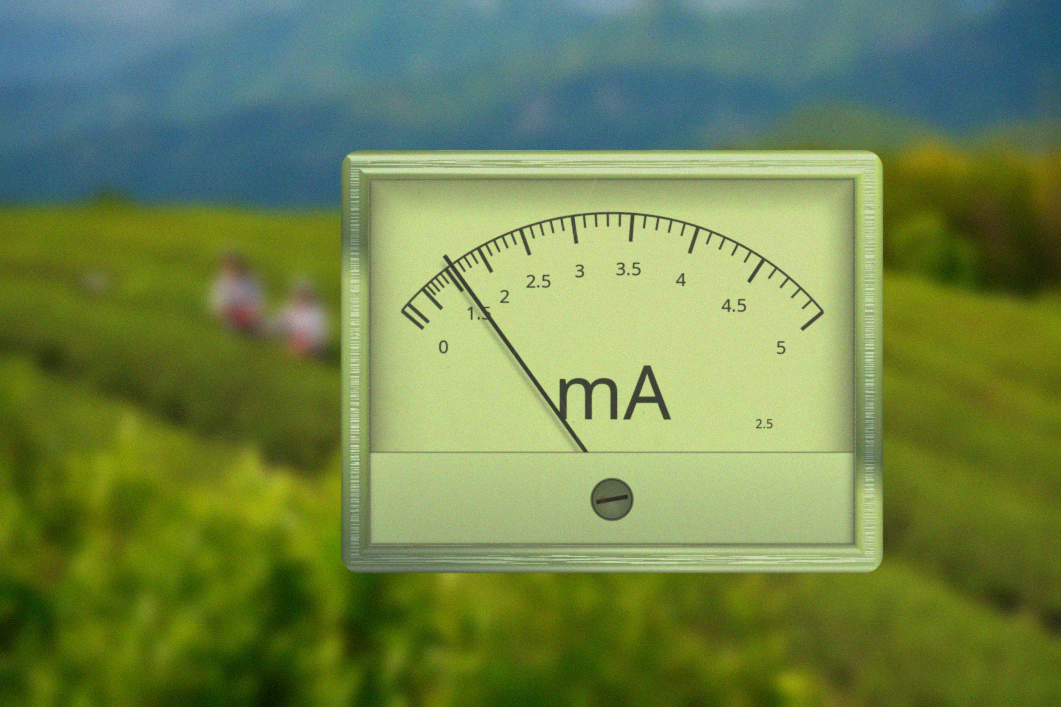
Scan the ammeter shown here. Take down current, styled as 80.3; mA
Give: 1.6; mA
